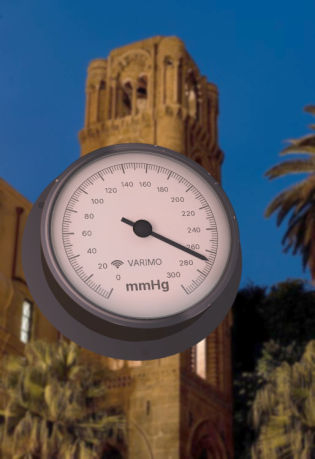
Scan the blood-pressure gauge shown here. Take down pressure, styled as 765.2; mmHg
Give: 270; mmHg
